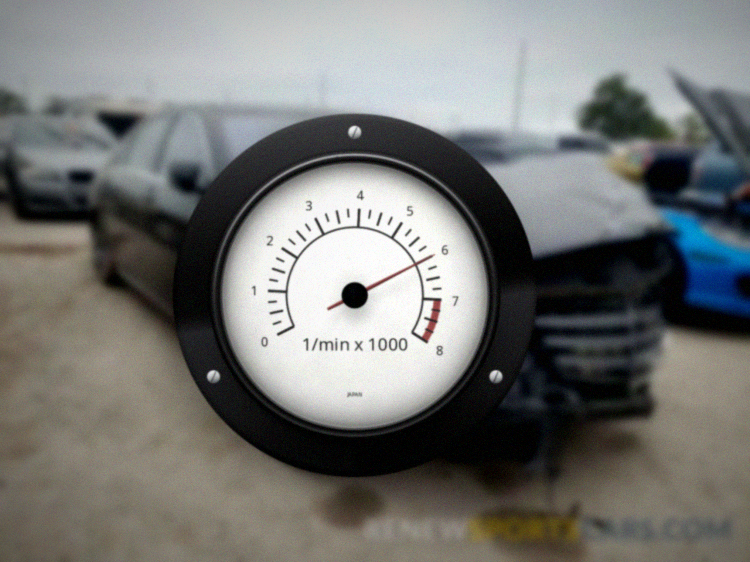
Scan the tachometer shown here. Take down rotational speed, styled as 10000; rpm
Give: 6000; rpm
